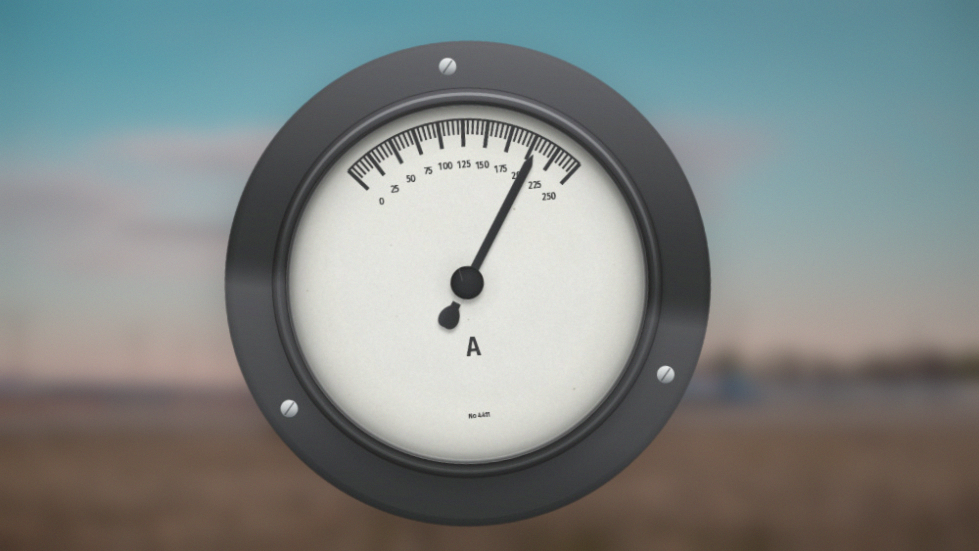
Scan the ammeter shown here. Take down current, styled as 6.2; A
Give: 205; A
